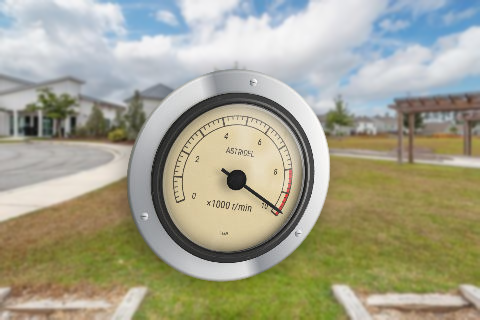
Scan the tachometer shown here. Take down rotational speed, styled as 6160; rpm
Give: 9800; rpm
